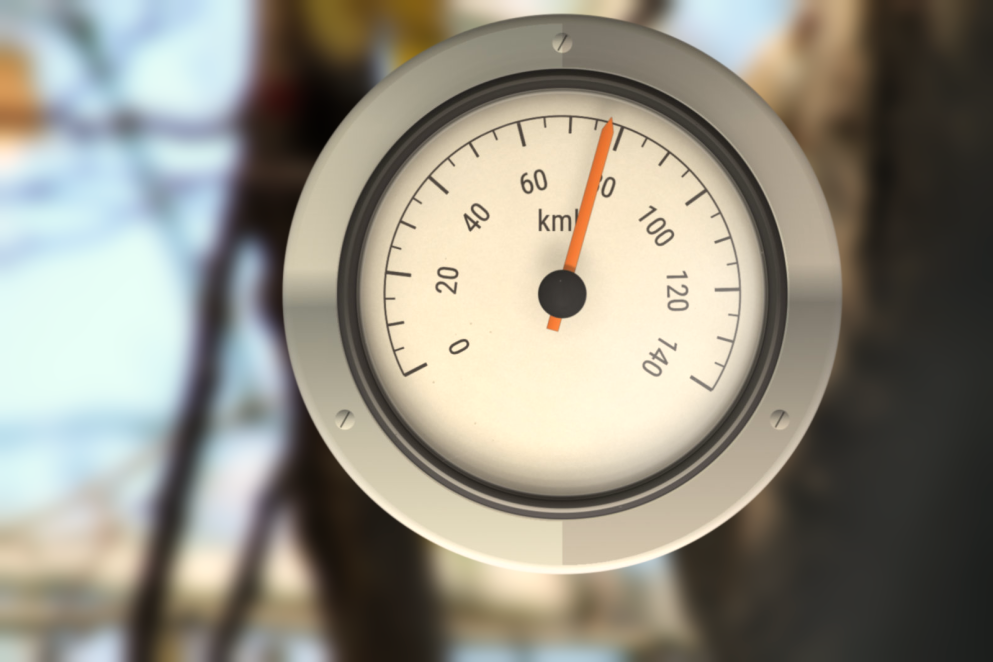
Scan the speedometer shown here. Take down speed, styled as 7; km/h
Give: 77.5; km/h
